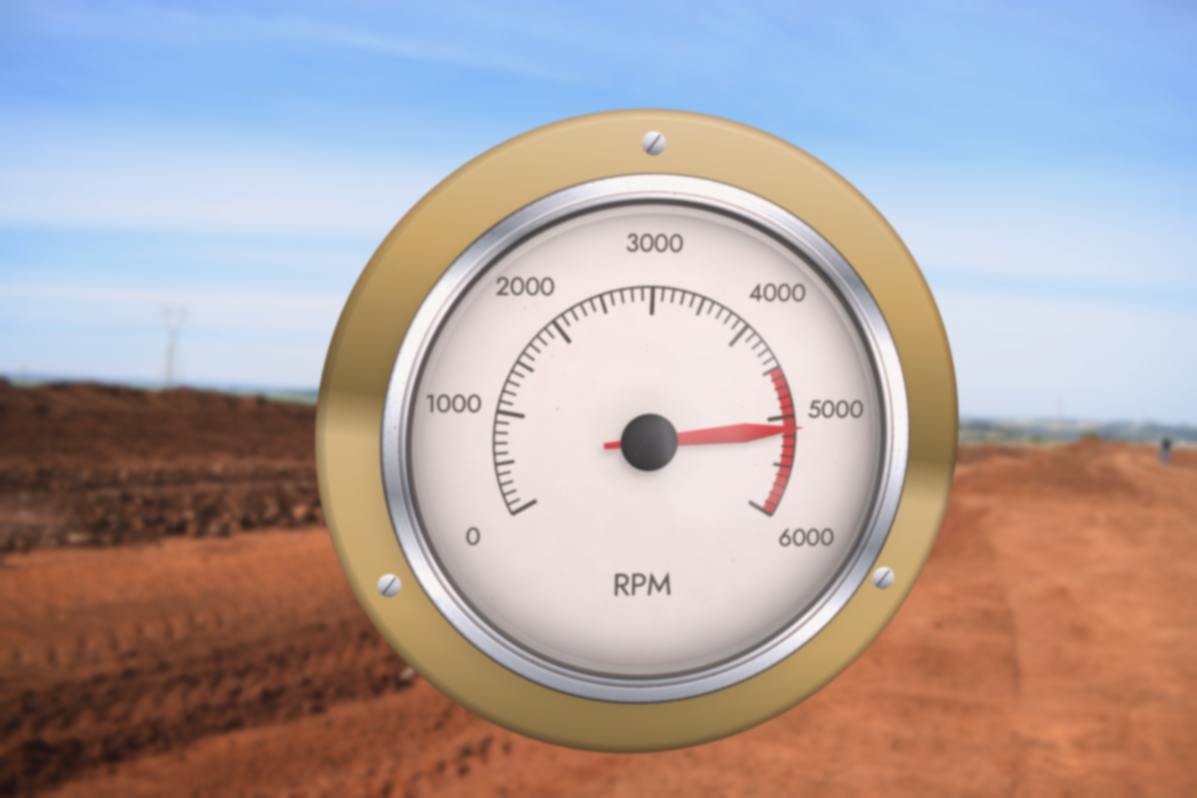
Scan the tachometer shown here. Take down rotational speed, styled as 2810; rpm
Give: 5100; rpm
